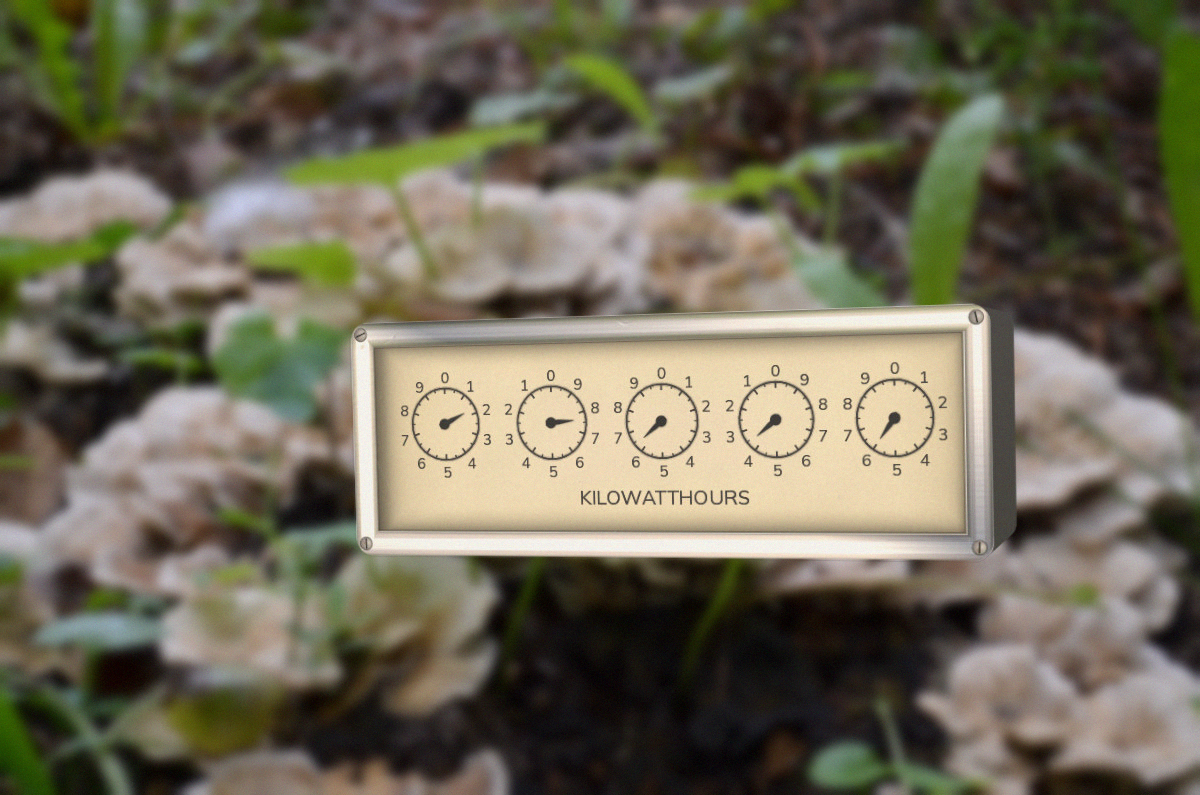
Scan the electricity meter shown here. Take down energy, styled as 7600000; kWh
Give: 17636; kWh
